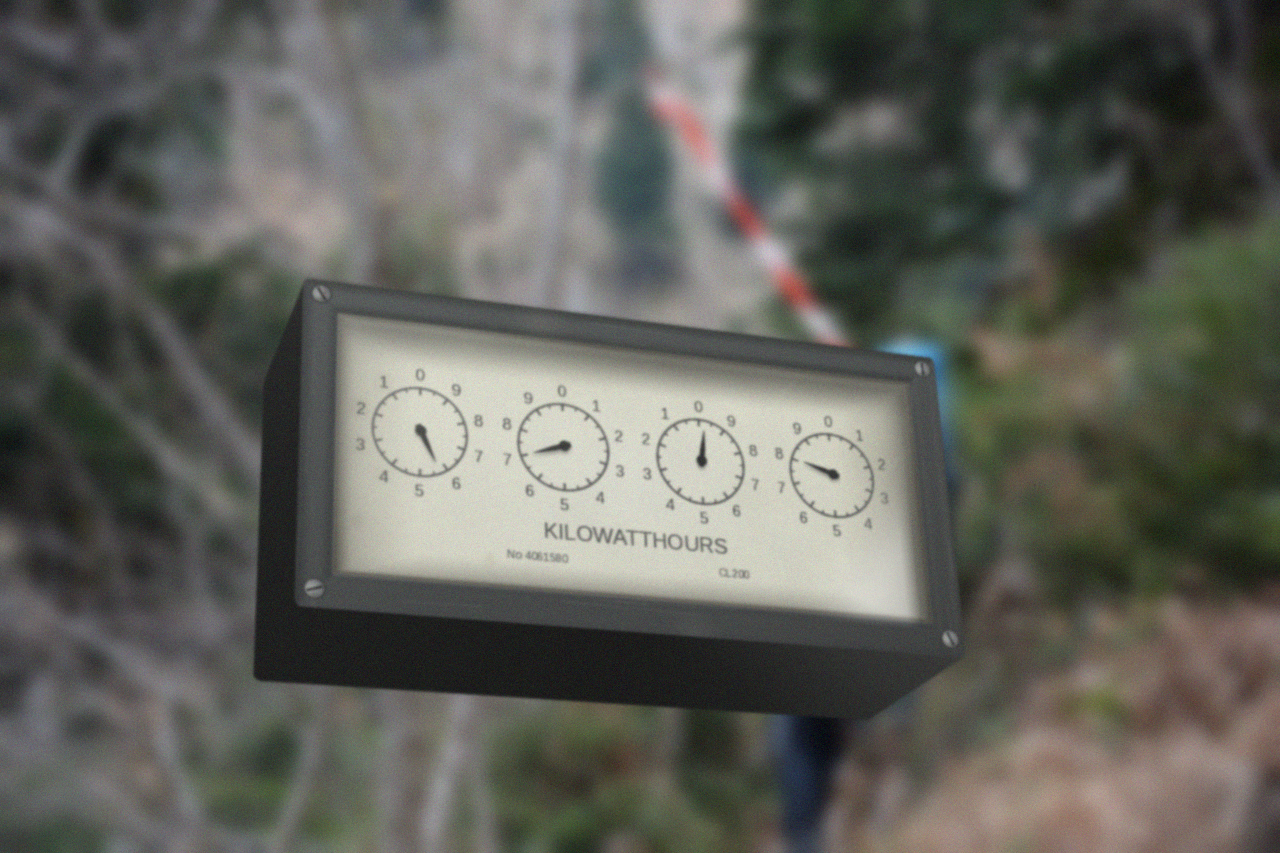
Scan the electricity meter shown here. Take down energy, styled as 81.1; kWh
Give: 5698; kWh
